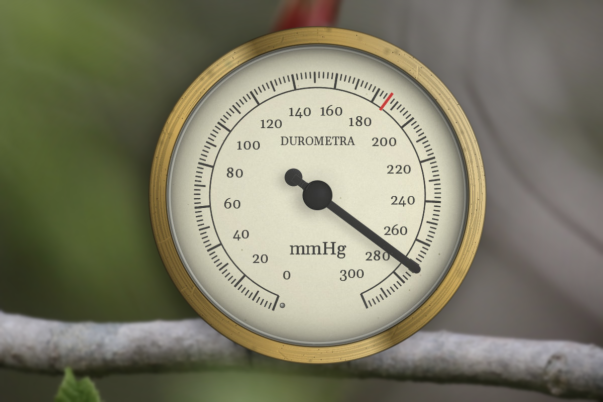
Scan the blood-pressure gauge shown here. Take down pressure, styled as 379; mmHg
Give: 272; mmHg
